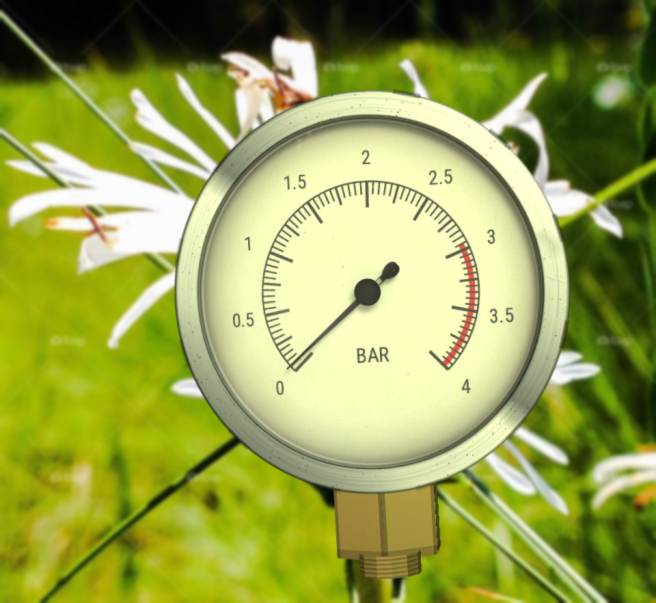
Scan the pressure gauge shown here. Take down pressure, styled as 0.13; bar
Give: 0.05; bar
